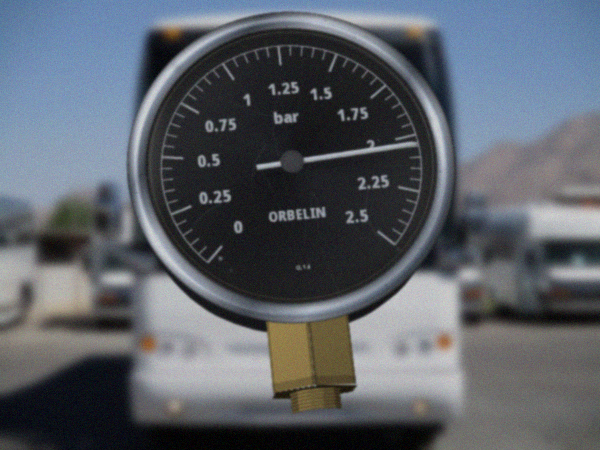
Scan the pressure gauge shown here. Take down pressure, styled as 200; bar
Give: 2.05; bar
